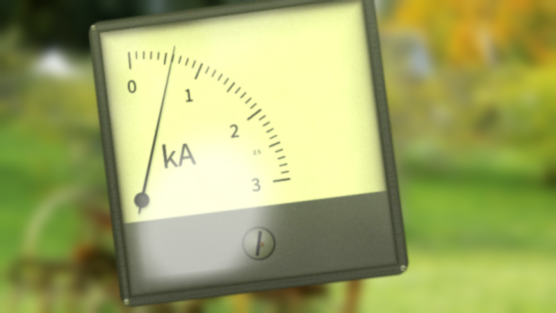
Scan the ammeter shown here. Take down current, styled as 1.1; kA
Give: 0.6; kA
